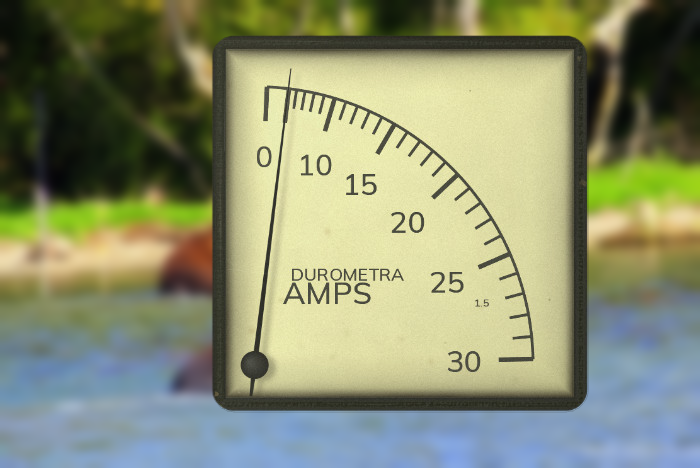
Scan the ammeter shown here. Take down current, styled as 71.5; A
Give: 5; A
